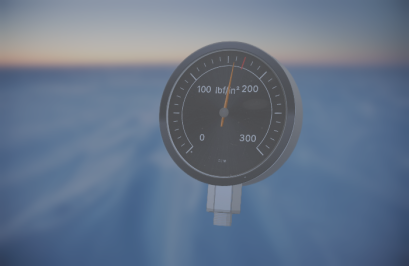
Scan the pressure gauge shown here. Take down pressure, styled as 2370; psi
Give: 160; psi
